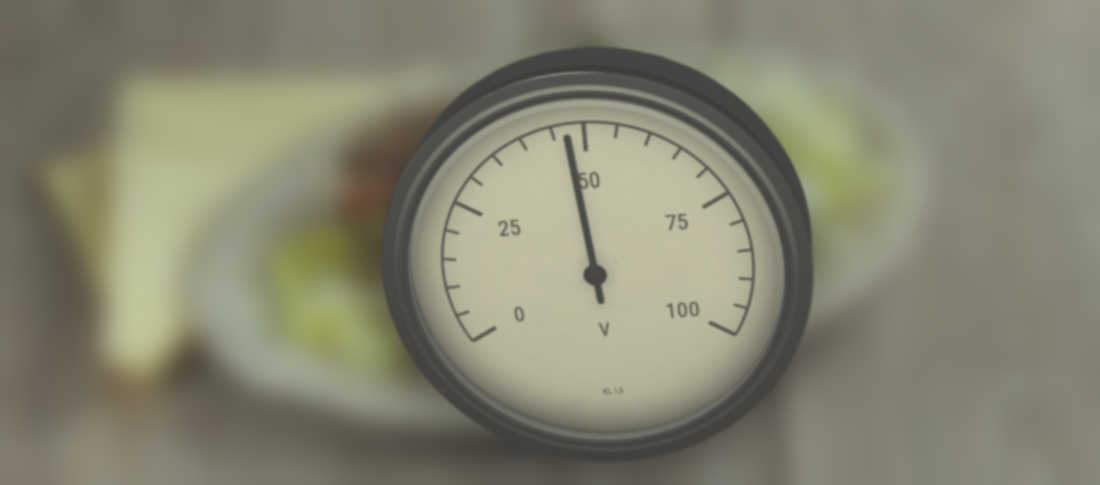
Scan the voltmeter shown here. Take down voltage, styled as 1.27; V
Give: 47.5; V
